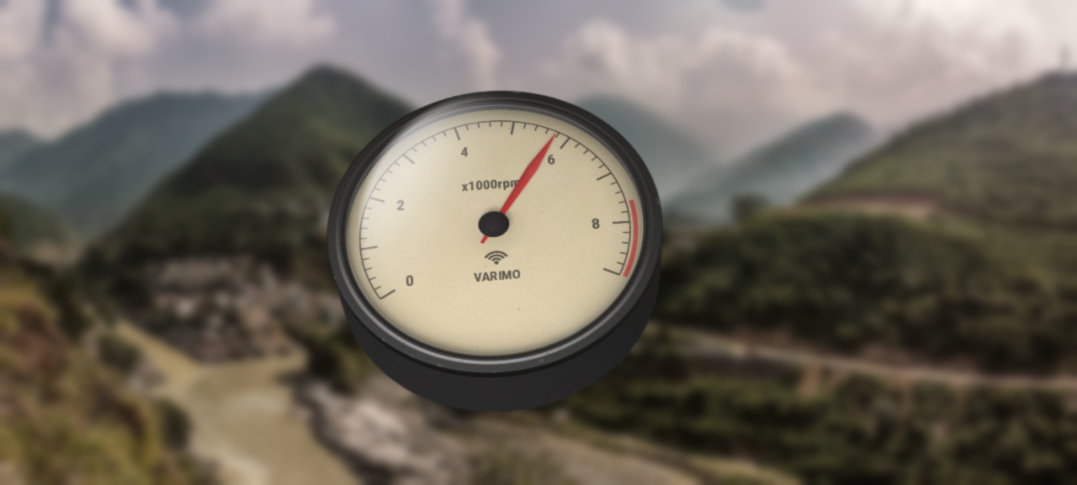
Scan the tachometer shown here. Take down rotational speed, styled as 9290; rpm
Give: 5800; rpm
